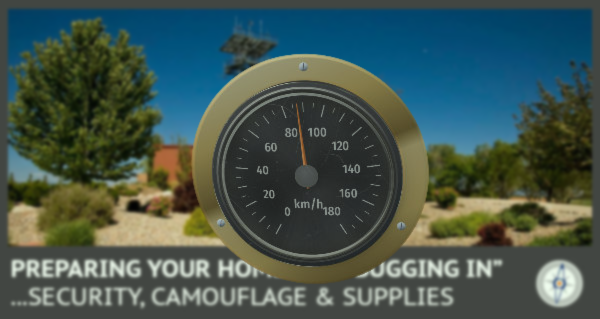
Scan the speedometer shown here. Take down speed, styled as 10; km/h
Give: 87.5; km/h
